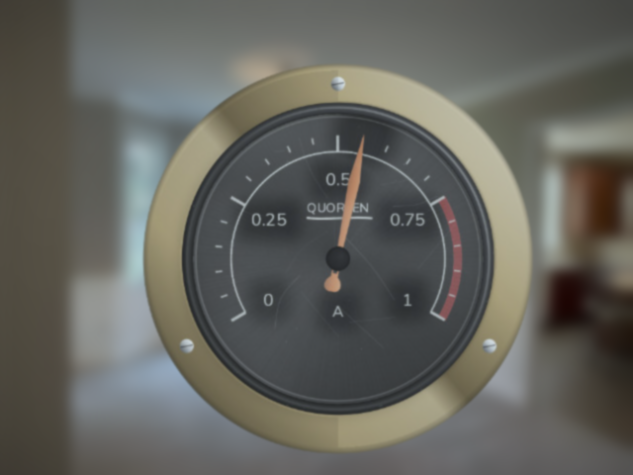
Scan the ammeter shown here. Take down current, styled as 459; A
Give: 0.55; A
